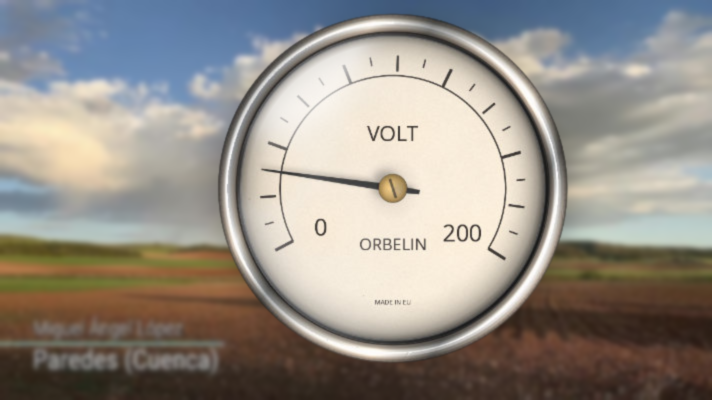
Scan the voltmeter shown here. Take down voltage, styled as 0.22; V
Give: 30; V
